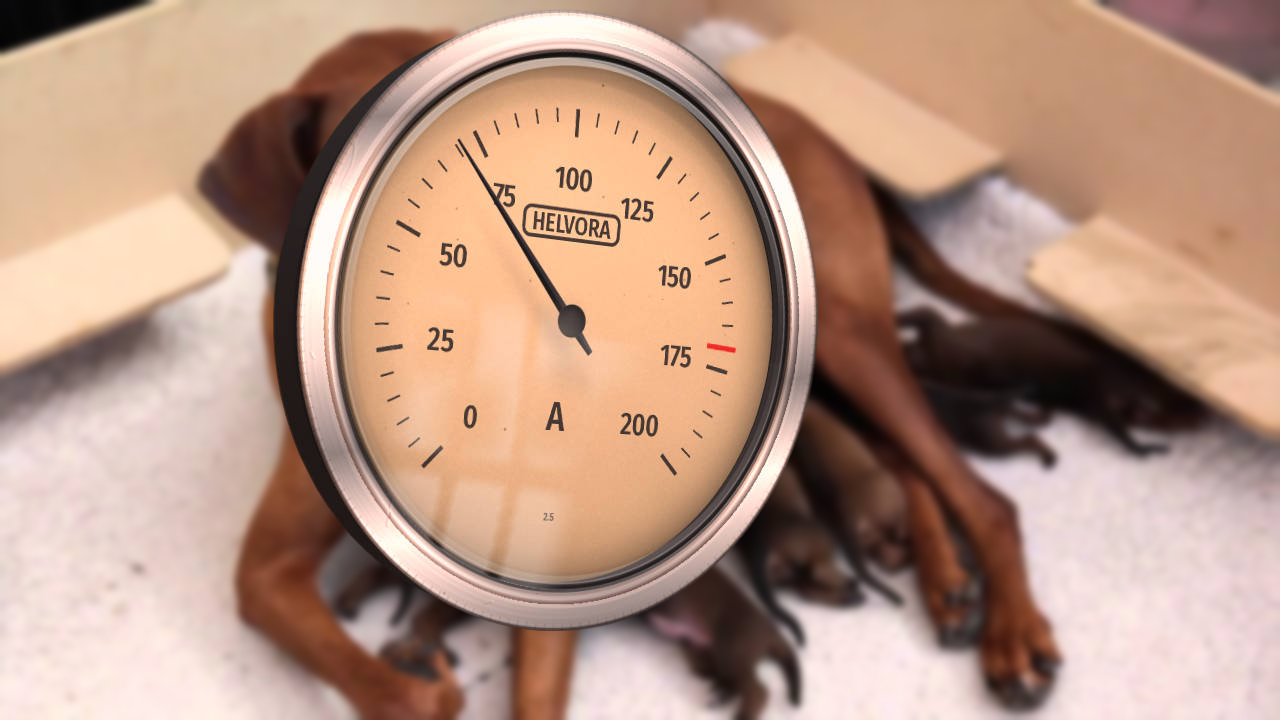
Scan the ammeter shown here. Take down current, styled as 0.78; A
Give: 70; A
